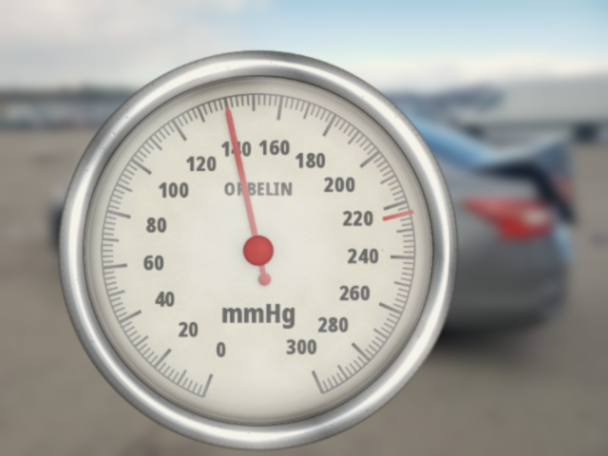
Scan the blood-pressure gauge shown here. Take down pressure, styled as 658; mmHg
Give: 140; mmHg
